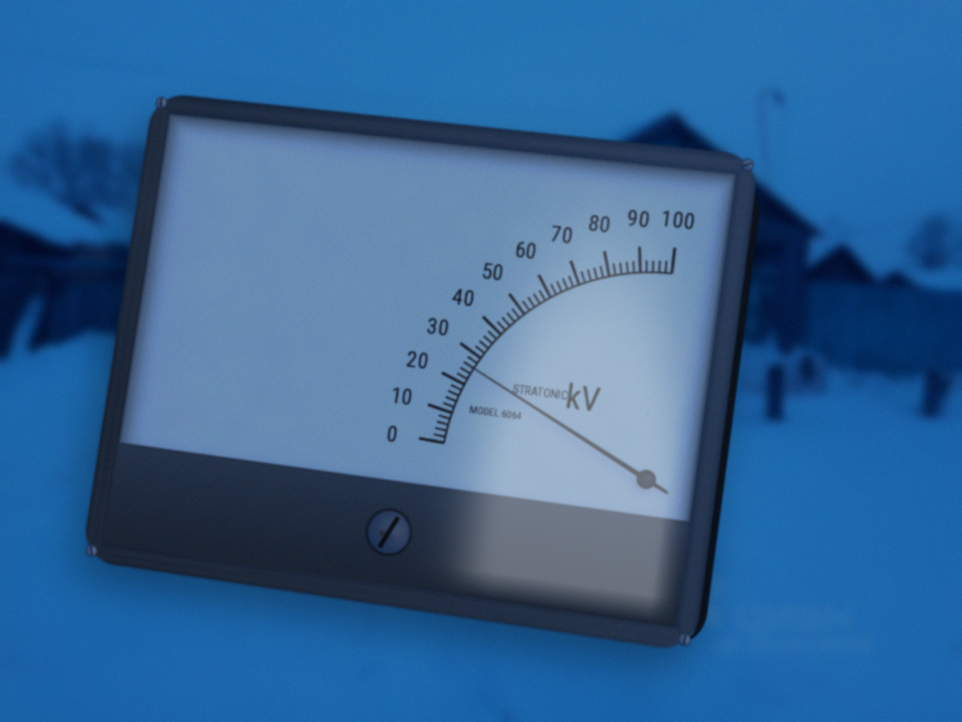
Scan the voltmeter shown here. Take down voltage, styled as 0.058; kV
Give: 26; kV
